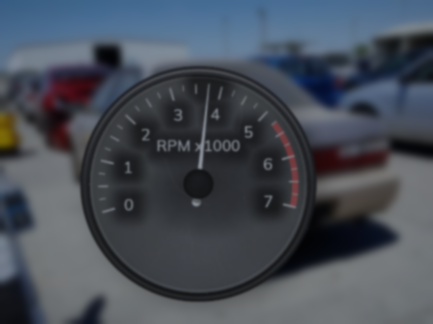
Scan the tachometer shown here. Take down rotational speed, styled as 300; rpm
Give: 3750; rpm
